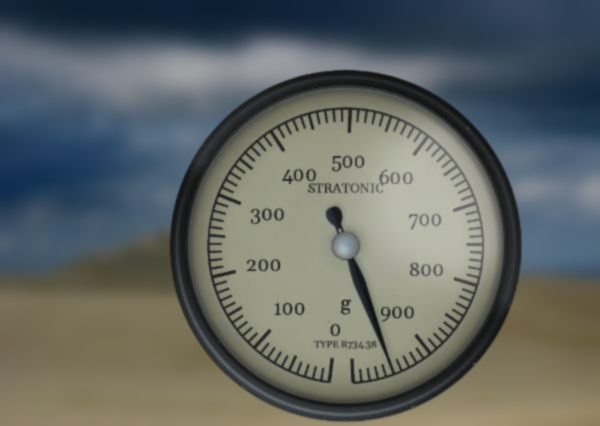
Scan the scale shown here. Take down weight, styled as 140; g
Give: 950; g
